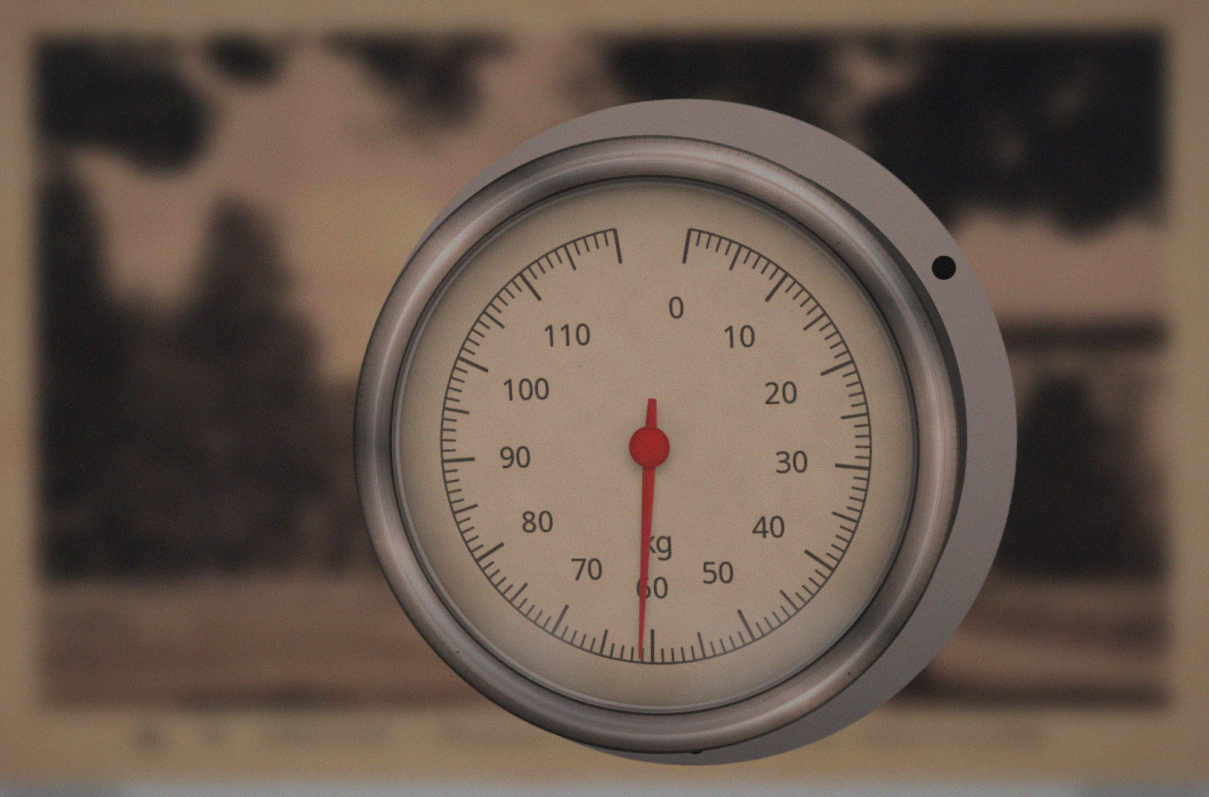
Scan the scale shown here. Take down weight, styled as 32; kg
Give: 61; kg
